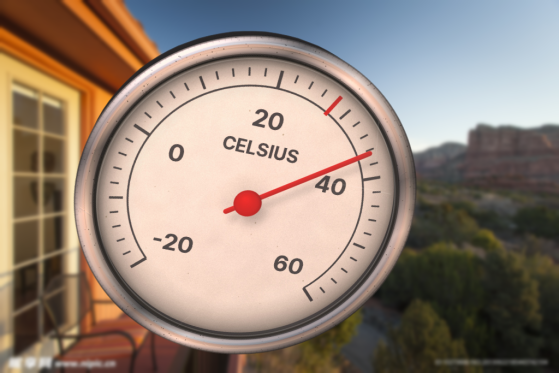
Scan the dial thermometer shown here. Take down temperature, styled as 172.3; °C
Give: 36; °C
